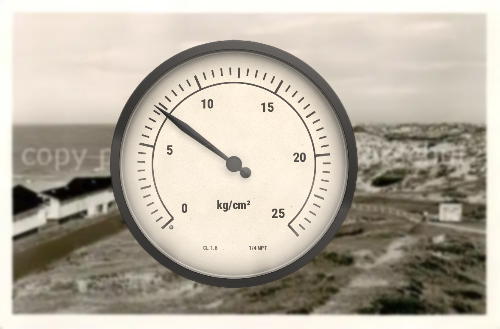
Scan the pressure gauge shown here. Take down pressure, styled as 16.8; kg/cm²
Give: 7.25; kg/cm²
